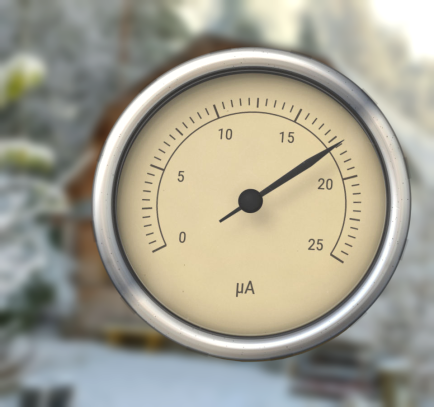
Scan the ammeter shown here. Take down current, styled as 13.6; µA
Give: 18; µA
